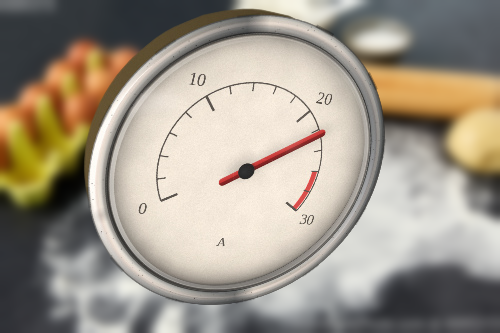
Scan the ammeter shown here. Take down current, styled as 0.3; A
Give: 22; A
